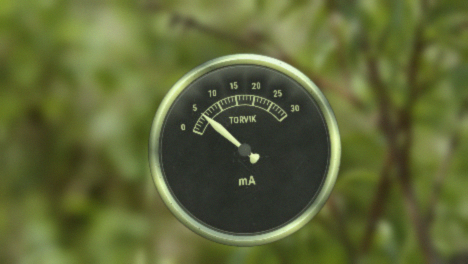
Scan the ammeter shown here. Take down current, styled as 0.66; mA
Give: 5; mA
